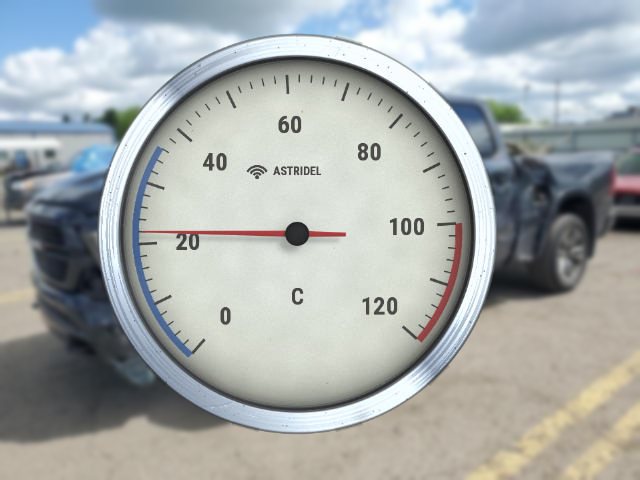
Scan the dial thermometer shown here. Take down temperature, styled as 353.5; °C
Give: 22; °C
